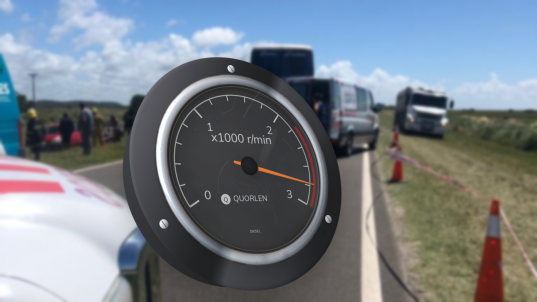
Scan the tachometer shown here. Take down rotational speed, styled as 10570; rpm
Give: 2800; rpm
